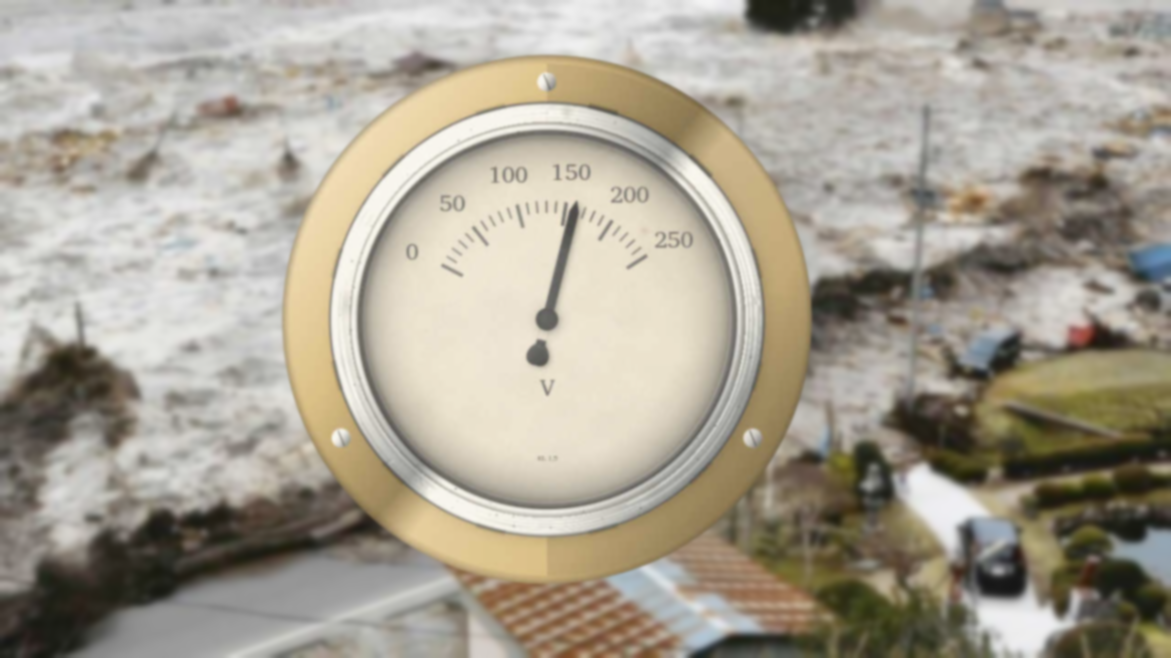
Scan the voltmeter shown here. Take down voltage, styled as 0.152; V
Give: 160; V
